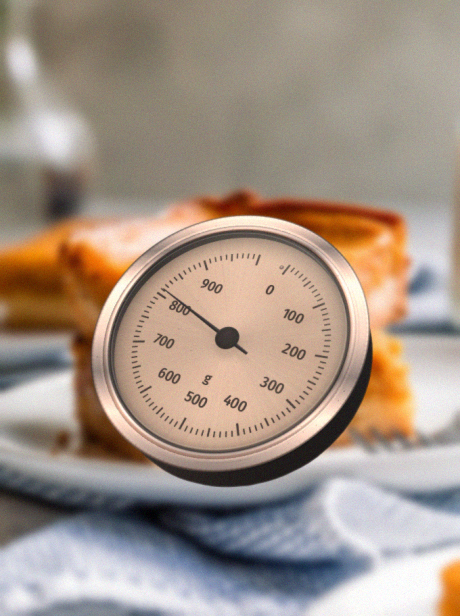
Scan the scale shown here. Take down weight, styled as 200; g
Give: 810; g
